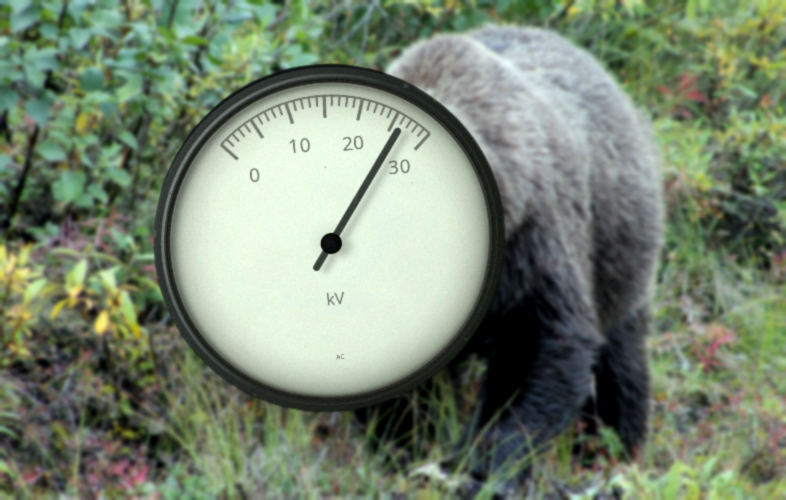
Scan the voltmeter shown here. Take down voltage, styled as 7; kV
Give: 26; kV
